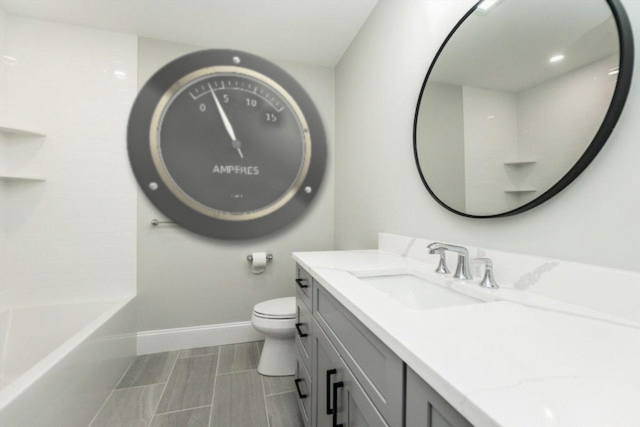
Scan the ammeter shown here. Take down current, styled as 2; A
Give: 3; A
